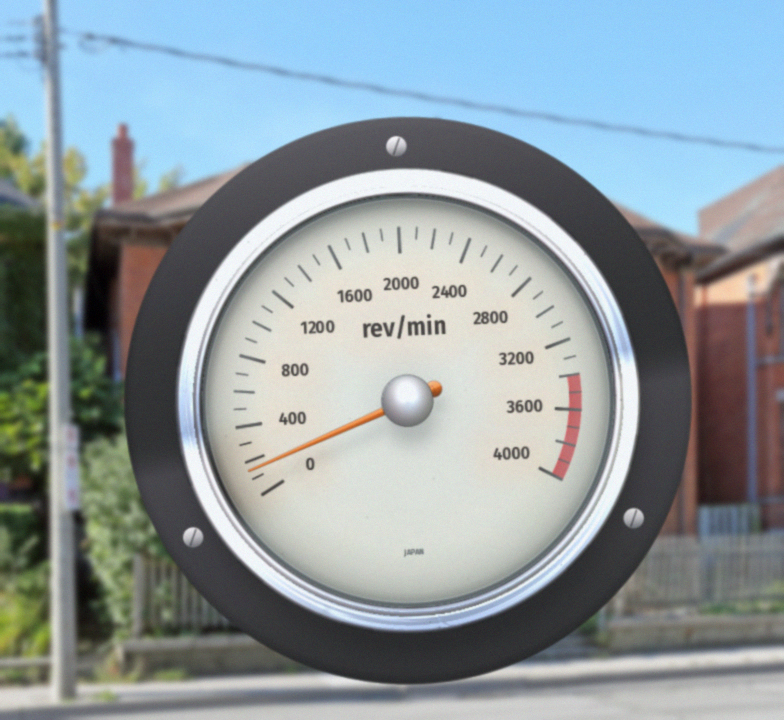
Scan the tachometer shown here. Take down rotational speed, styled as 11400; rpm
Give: 150; rpm
